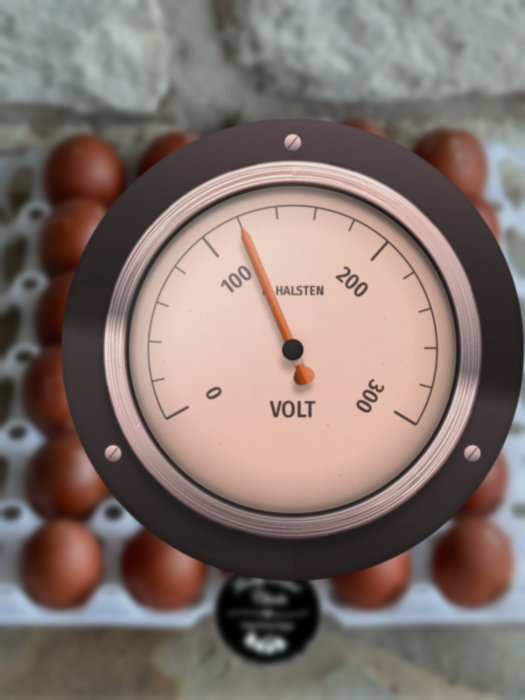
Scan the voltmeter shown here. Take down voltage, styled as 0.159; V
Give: 120; V
